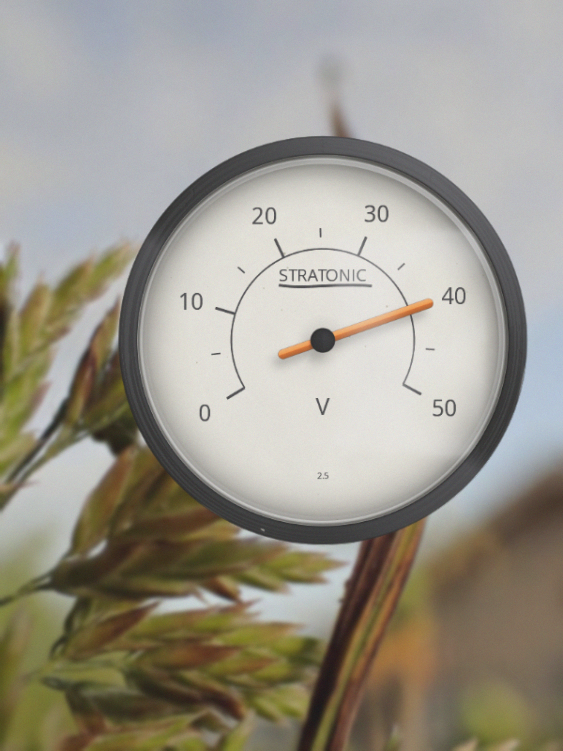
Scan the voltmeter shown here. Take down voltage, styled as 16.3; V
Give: 40; V
